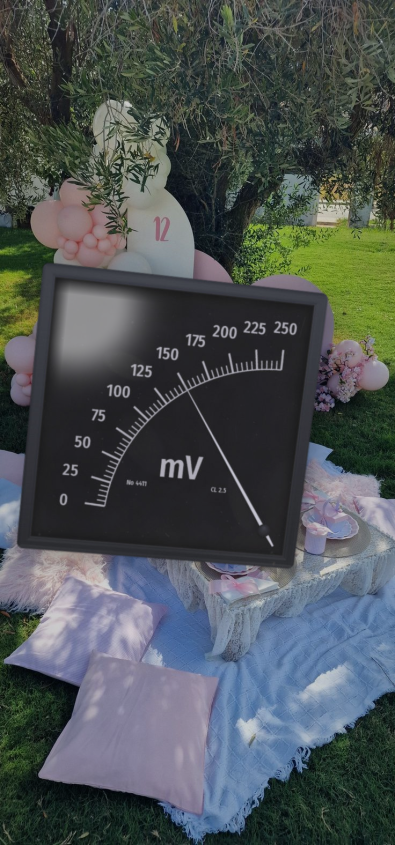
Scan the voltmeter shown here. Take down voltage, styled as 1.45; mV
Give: 150; mV
